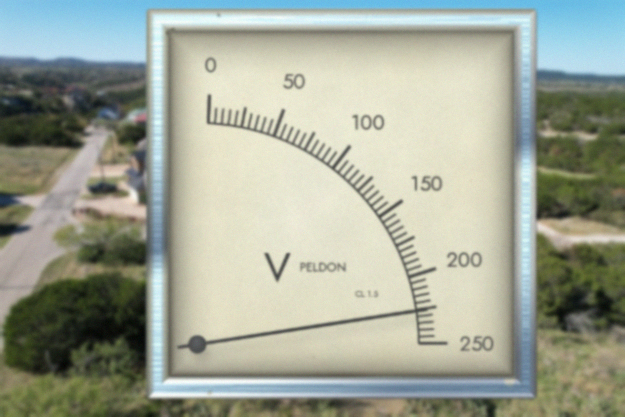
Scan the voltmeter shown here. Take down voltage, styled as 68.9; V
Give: 225; V
